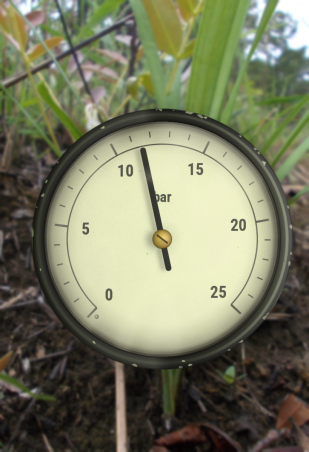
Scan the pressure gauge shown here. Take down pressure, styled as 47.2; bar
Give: 11.5; bar
